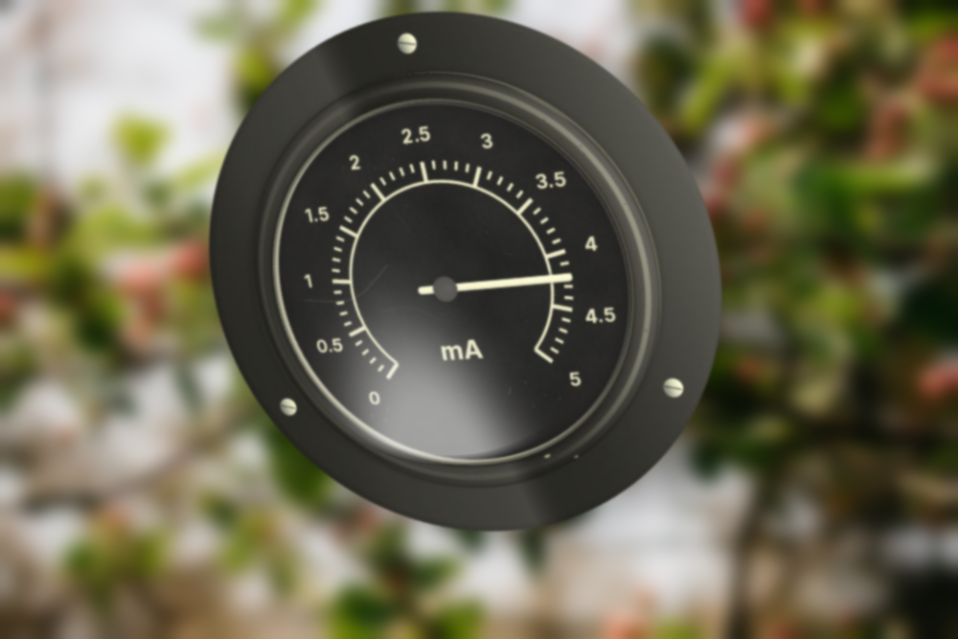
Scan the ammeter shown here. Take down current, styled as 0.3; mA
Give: 4.2; mA
